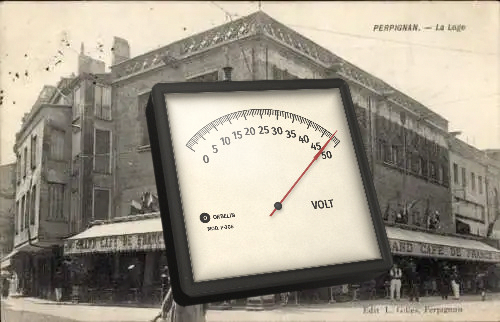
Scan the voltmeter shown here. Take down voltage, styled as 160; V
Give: 47.5; V
